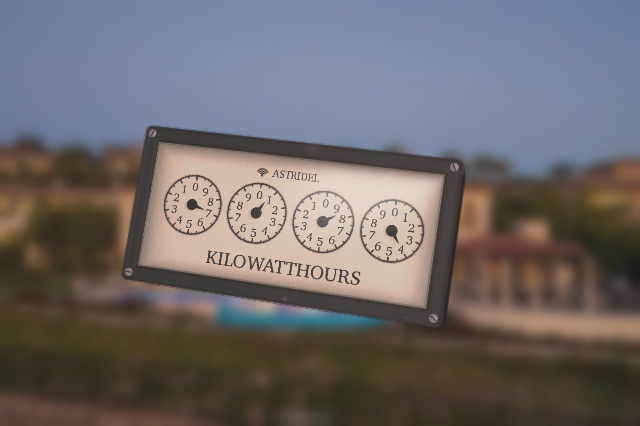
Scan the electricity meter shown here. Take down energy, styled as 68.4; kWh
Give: 7084; kWh
